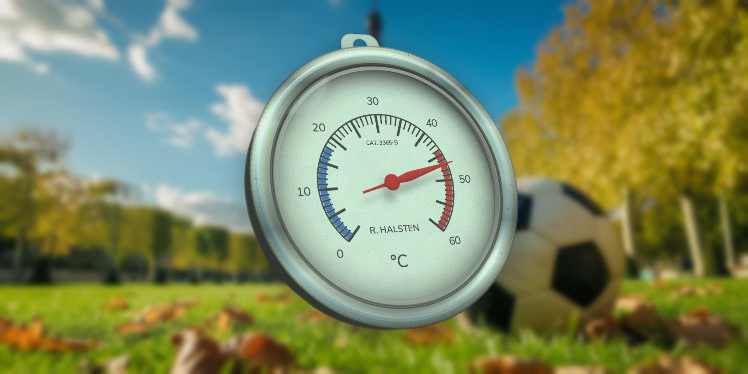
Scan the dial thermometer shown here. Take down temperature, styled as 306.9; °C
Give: 47; °C
